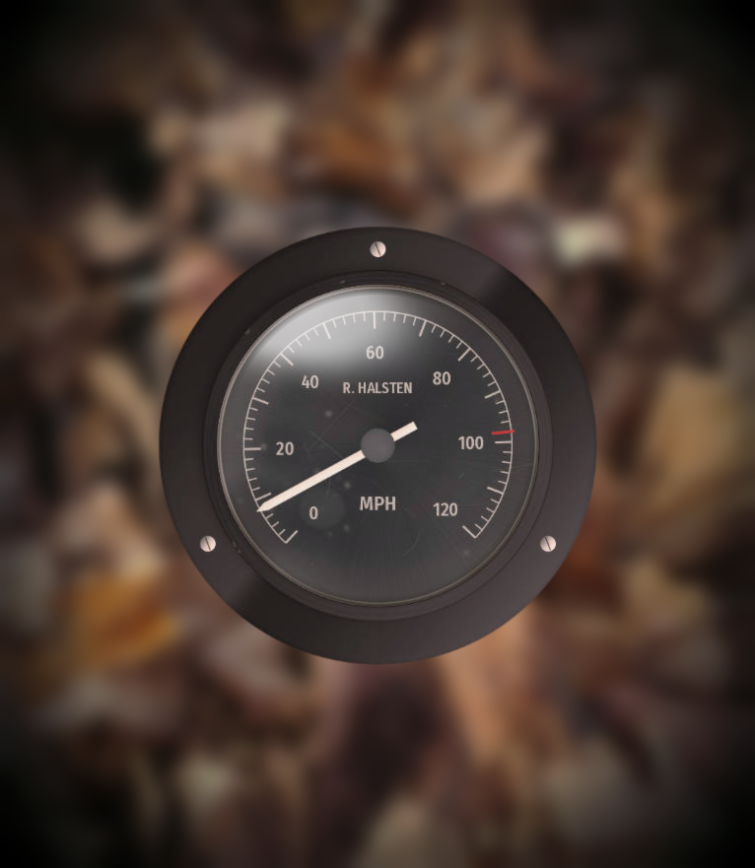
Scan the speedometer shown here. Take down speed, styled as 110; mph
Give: 8; mph
